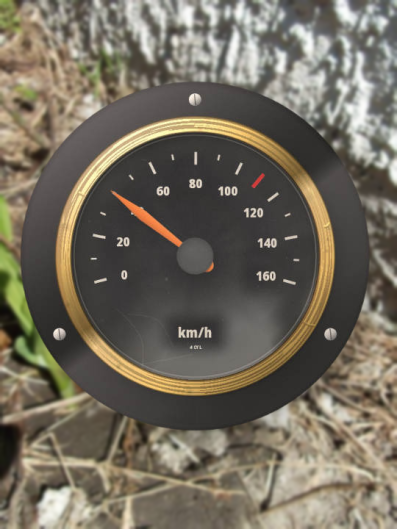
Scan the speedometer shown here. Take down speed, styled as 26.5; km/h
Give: 40; km/h
